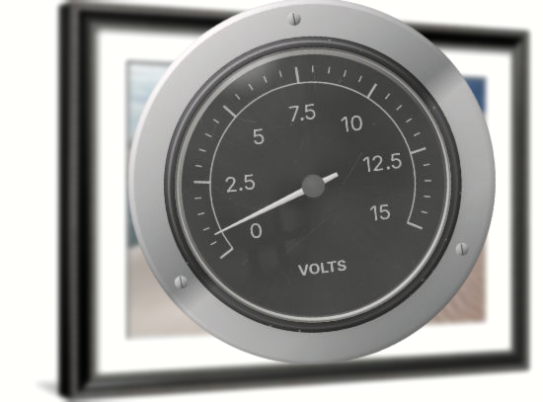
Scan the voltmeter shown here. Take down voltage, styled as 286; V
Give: 0.75; V
